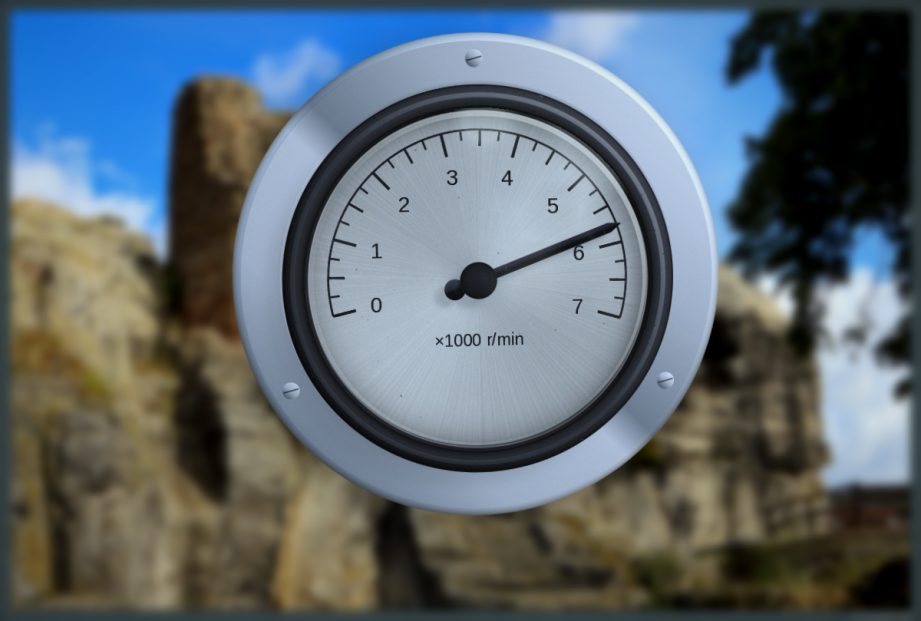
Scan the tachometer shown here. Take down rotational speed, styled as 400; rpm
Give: 5750; rpm
